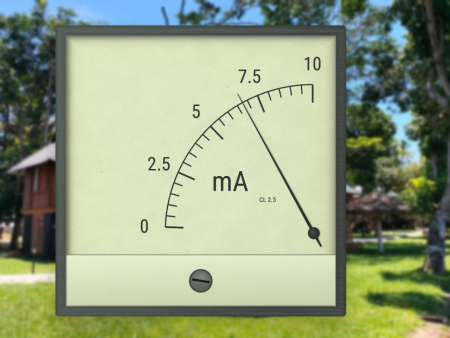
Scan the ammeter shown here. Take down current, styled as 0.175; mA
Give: 6.75; mA
